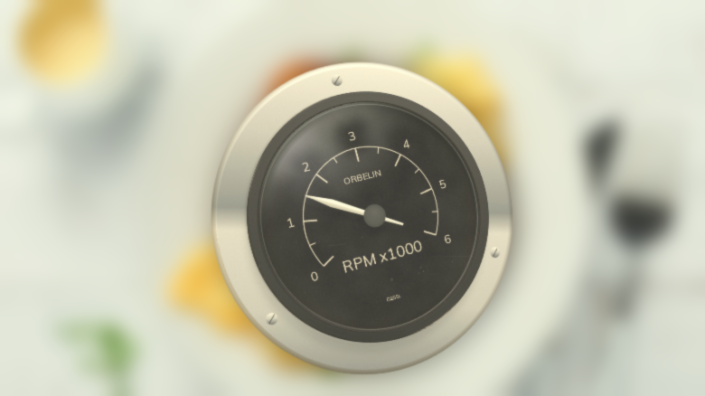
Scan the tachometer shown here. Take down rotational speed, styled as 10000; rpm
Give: 1500; rpm
